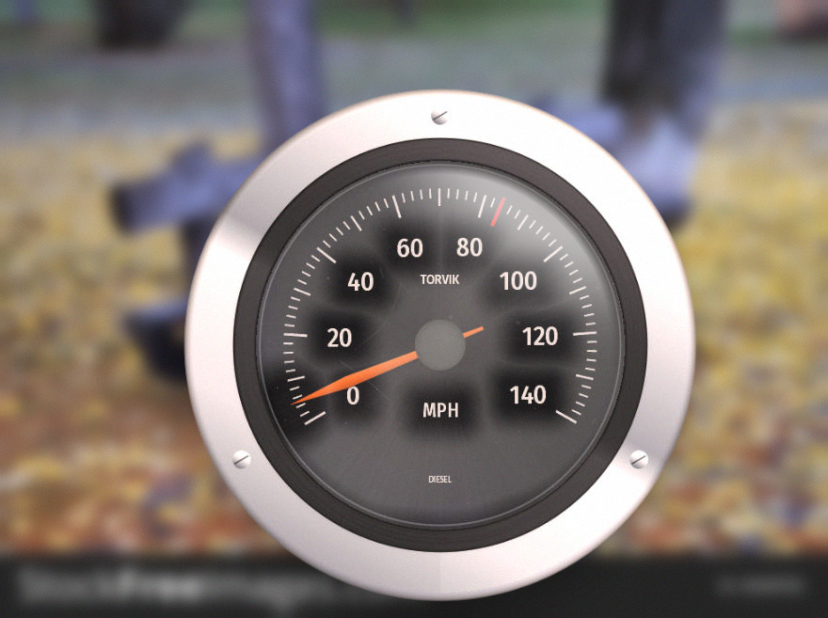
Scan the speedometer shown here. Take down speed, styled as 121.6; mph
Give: 5; mph
